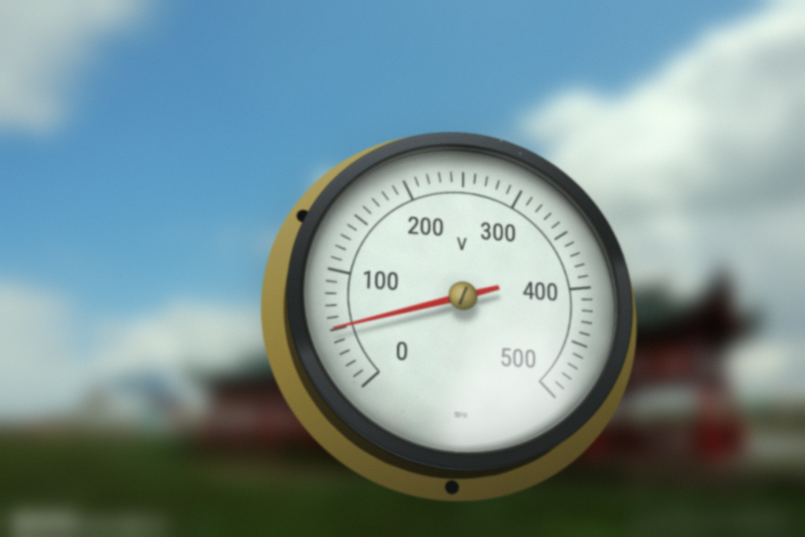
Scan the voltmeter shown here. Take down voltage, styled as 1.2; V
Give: 50; V
